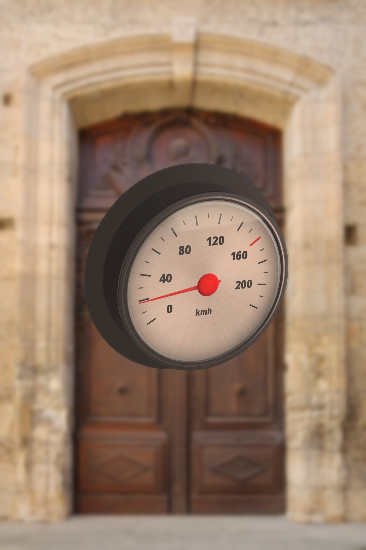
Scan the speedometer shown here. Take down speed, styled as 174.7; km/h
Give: 20; km/h
